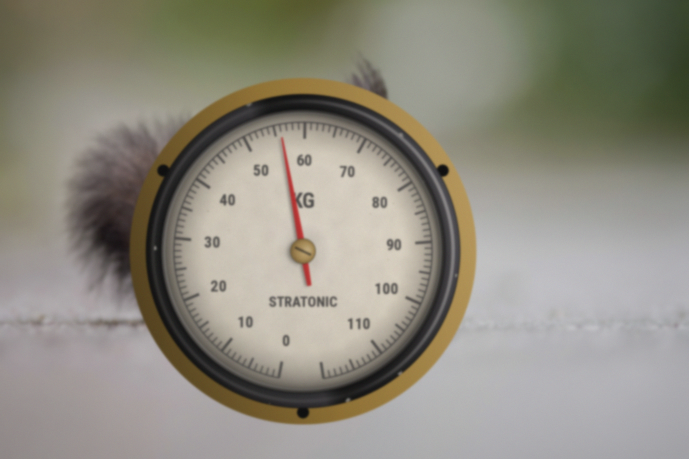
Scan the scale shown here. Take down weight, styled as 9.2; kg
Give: 56; kg
